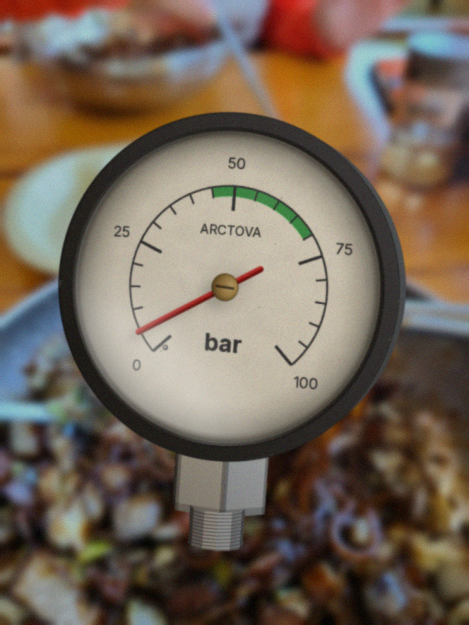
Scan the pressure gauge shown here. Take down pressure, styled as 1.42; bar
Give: 5; bar
